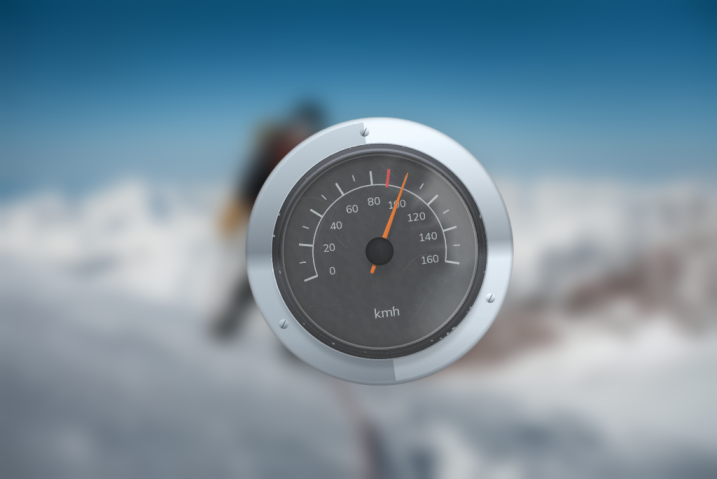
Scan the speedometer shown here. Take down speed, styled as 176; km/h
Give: 100; km/h
